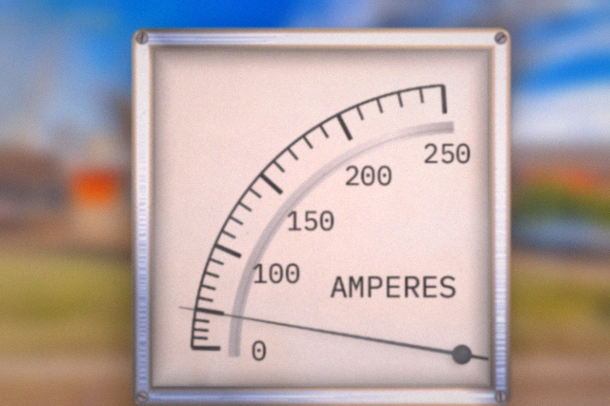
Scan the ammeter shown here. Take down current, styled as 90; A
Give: 50; A
